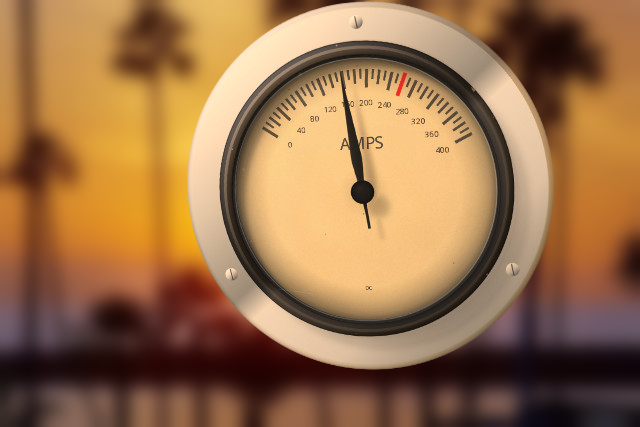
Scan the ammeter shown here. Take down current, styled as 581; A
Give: 160; A
